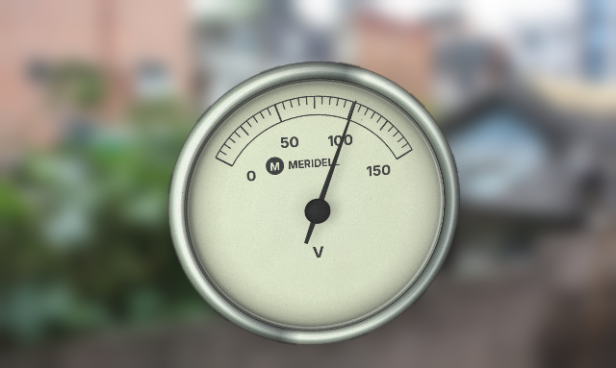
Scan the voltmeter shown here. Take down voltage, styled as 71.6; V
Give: 100; V
